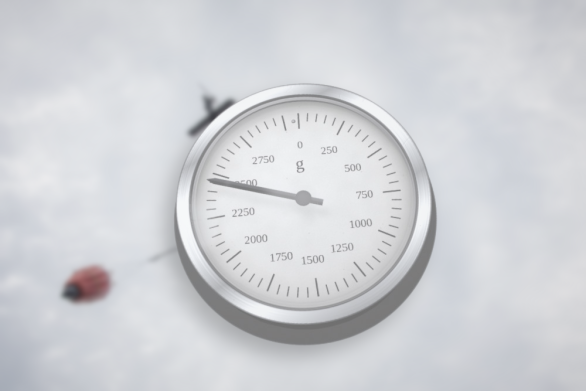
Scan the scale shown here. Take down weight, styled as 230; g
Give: 2450; g
